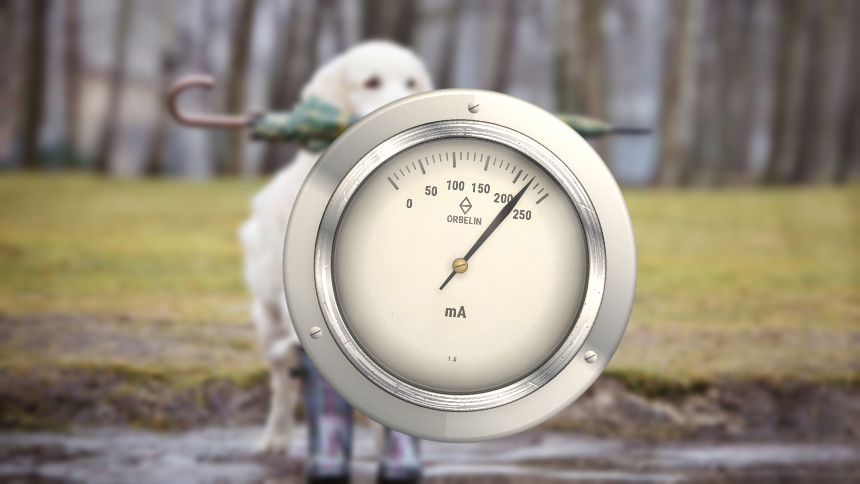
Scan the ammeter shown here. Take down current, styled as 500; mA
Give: 220; mA
